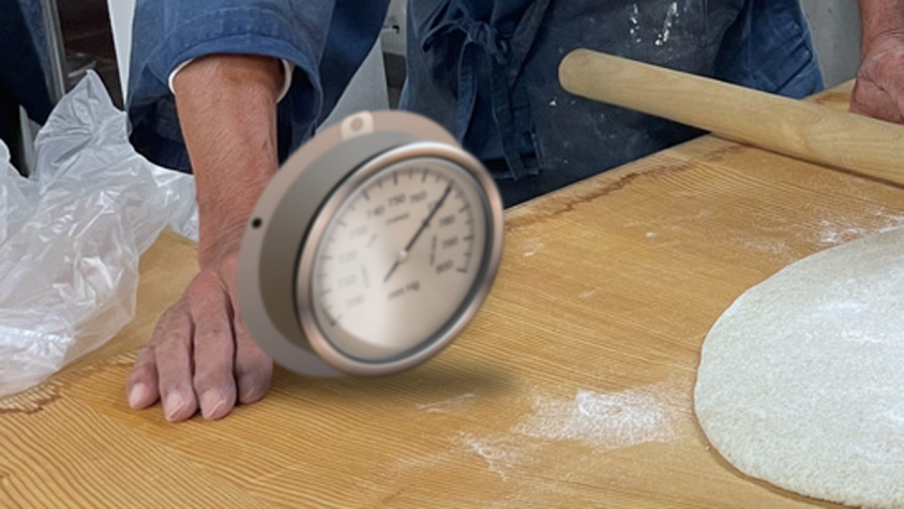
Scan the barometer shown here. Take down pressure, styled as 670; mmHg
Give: 770; mmHg
